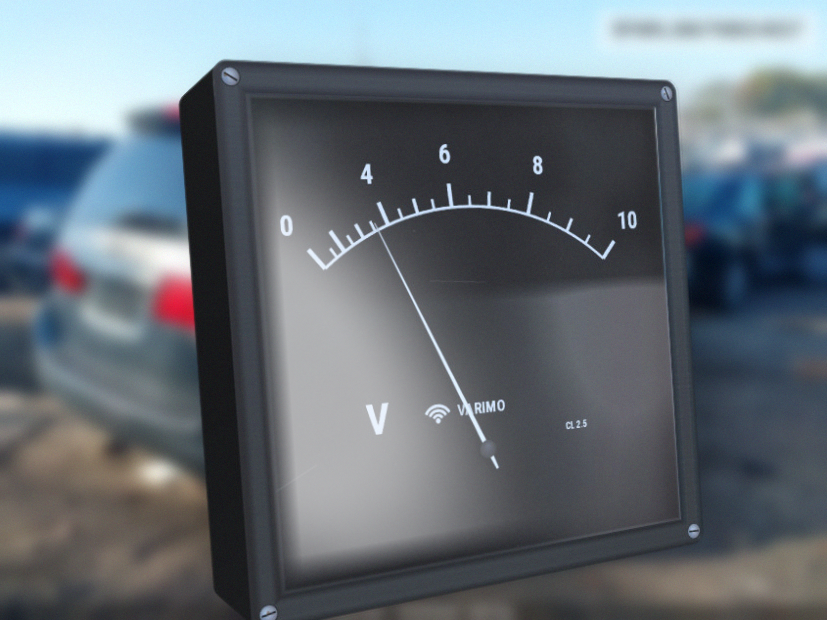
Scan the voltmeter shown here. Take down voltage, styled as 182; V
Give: 3.5; V
